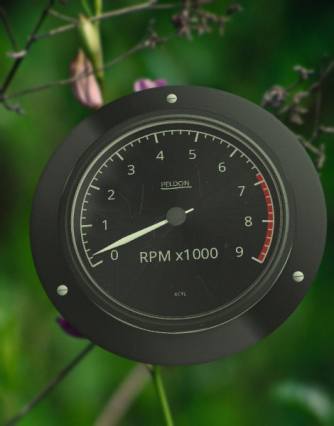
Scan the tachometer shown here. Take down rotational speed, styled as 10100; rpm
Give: 200; rpm
